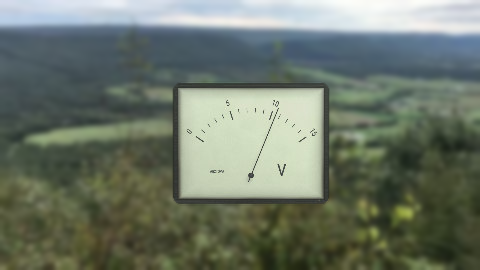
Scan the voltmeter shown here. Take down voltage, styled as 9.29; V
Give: 10.5; V
